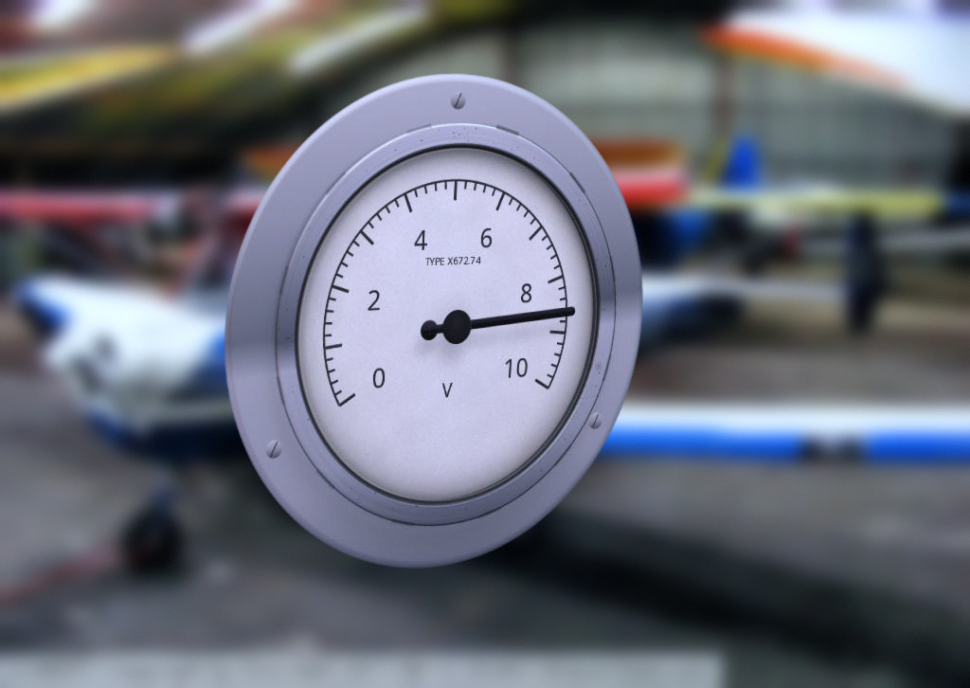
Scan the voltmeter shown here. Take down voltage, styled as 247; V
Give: 8.6; V
